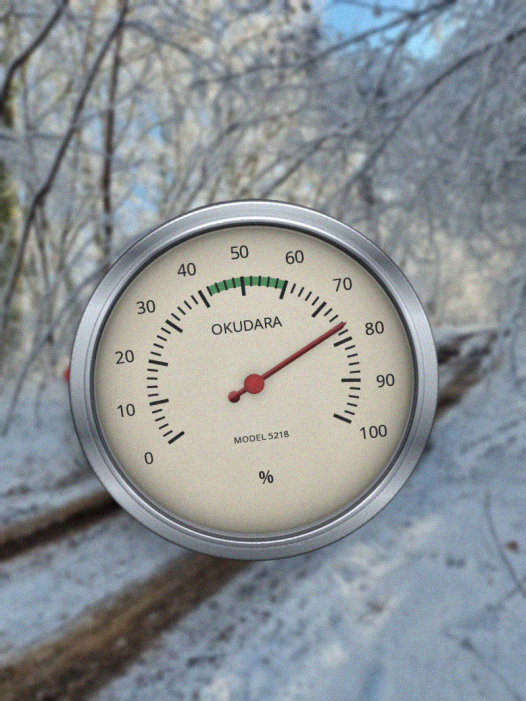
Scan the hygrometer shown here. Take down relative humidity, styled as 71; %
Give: 76; %
